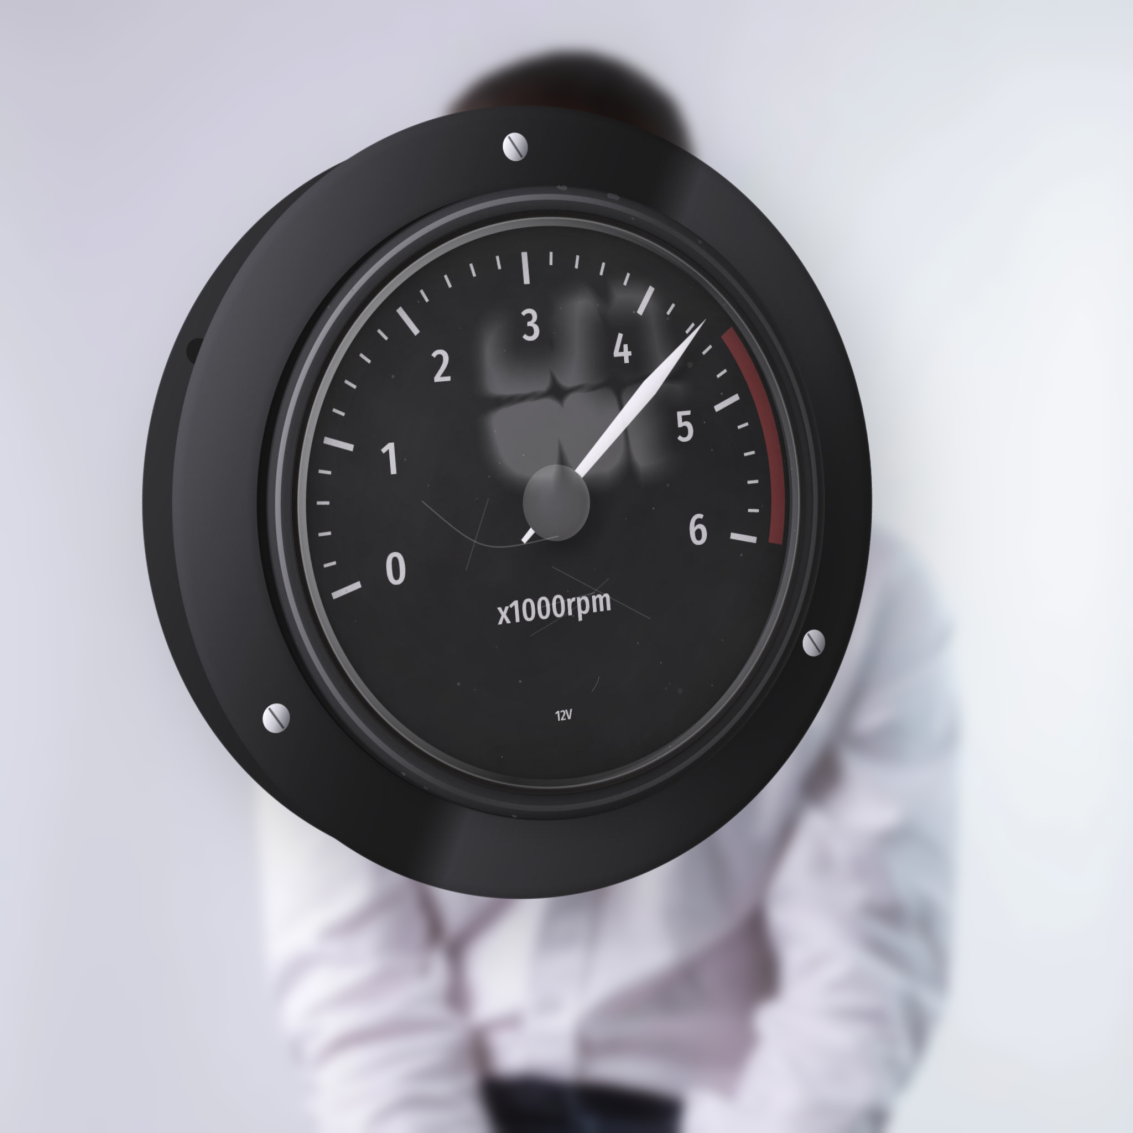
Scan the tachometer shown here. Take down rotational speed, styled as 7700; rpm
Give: 4400; rpm
